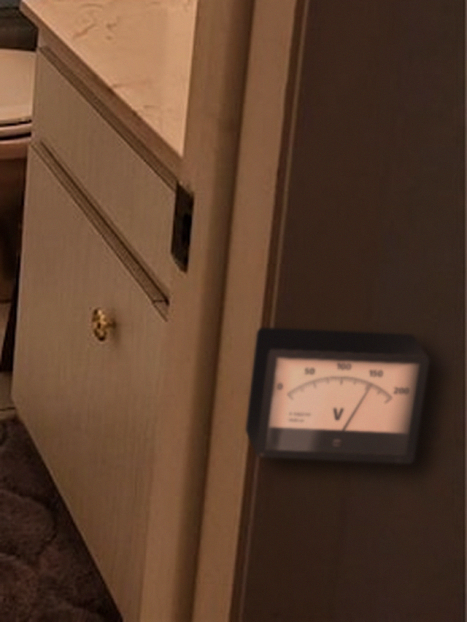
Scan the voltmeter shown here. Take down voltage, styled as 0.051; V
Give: 150; V
